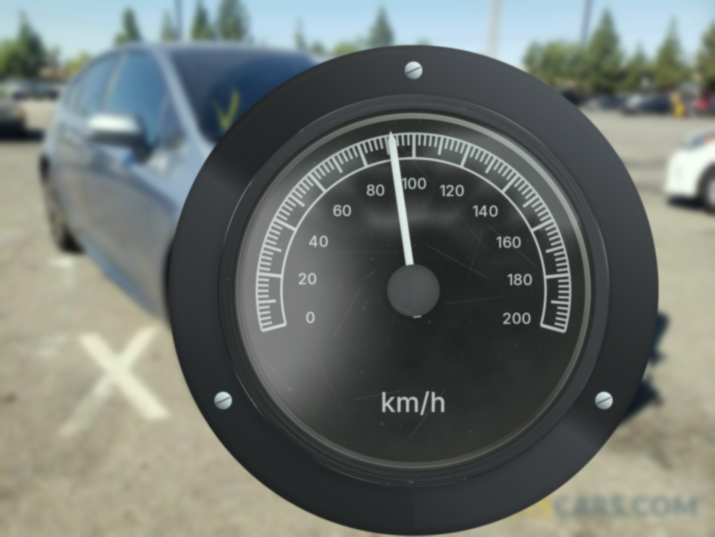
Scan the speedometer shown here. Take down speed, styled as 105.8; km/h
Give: 92; km/h
